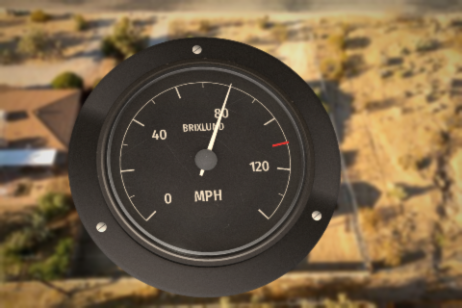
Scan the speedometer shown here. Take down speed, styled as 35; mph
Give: 80; mph
